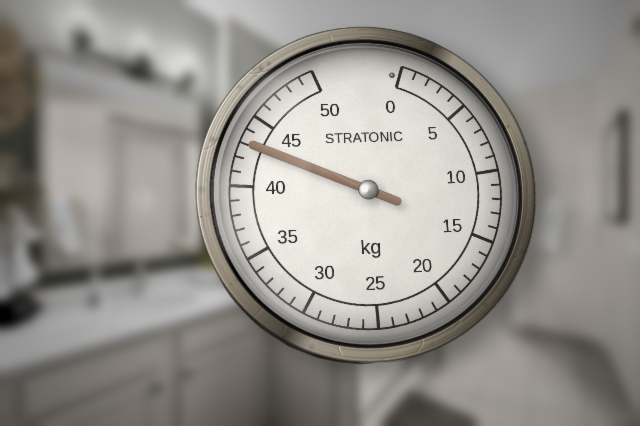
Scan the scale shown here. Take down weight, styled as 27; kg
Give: 43; kg
